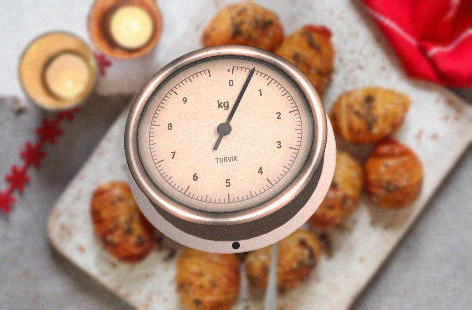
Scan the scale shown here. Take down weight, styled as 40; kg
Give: 0.5; kg
